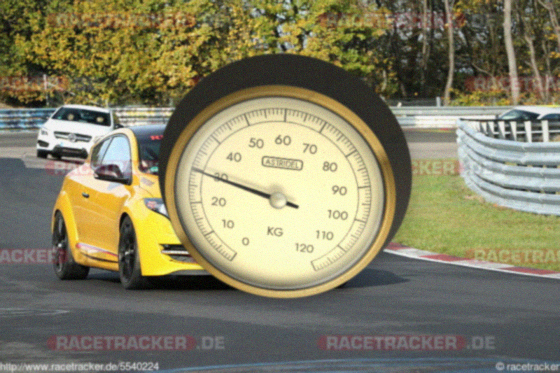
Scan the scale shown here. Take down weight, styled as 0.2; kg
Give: 30; kg
